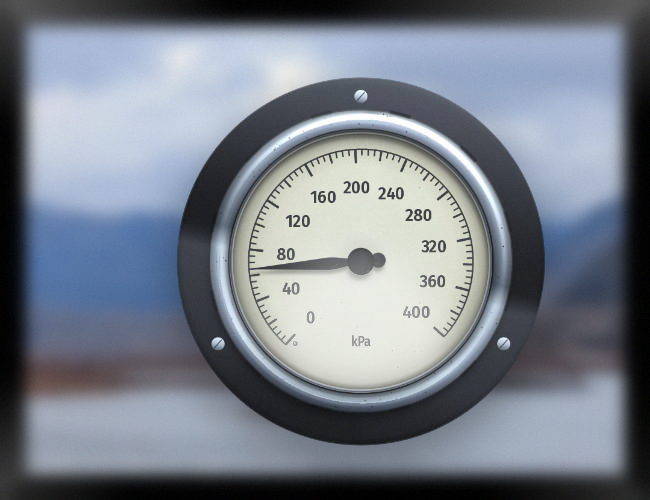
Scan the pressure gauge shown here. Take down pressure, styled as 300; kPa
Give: 65; kPa
